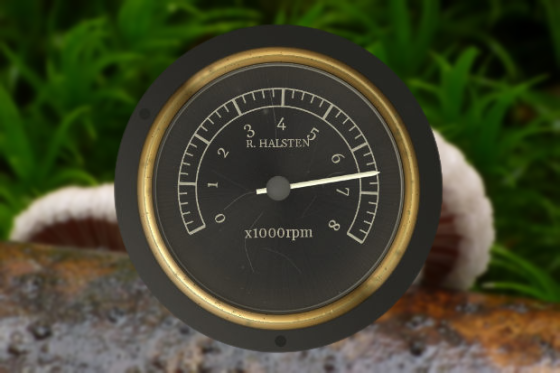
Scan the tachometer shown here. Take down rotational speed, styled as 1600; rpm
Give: 6600; rpm
